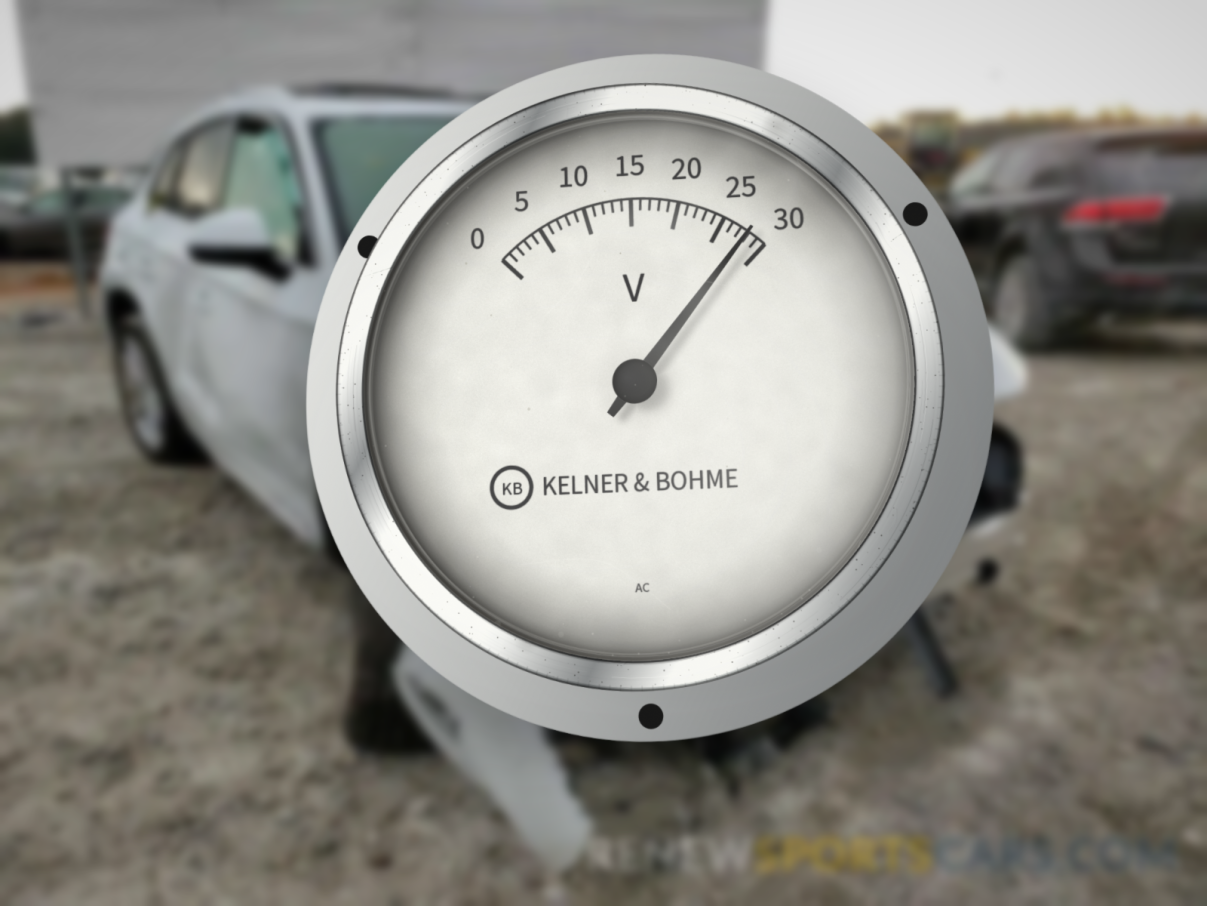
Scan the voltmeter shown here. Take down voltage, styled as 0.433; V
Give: 28; V
